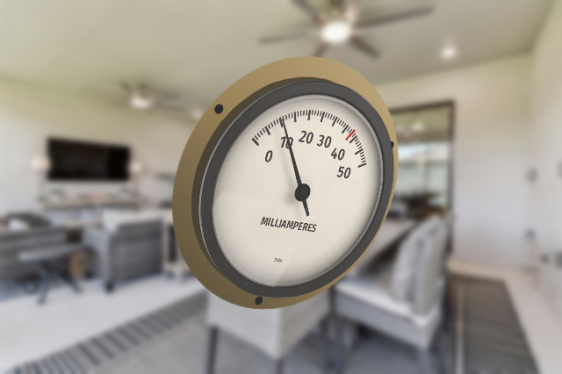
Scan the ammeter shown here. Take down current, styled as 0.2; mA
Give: 10; mA
